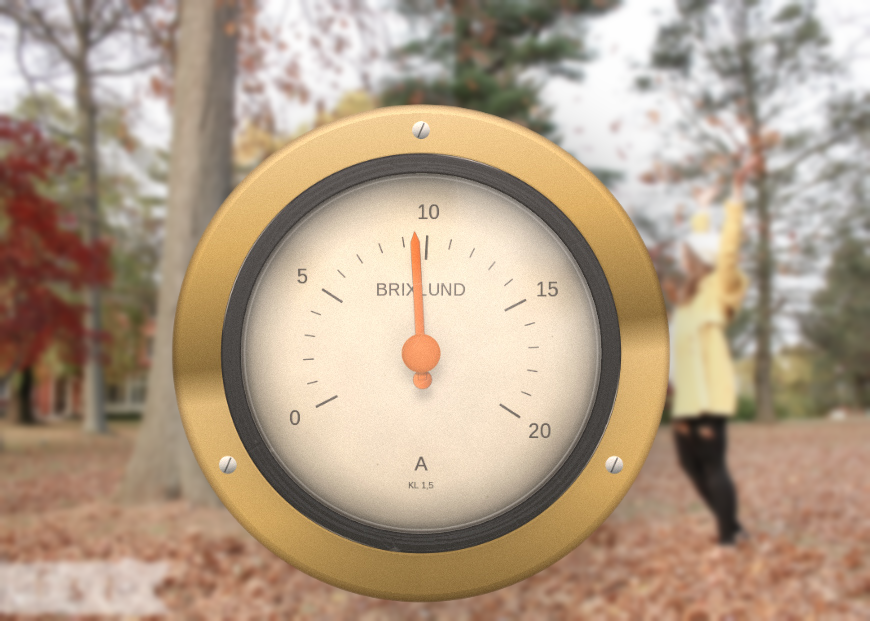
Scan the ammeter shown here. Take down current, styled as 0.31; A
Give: 9.5; A
